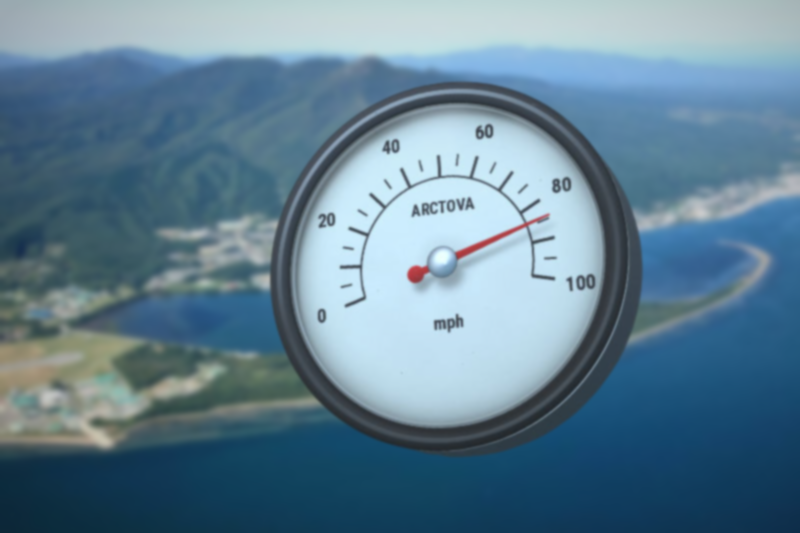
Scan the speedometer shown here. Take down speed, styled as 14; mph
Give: 85; mph
